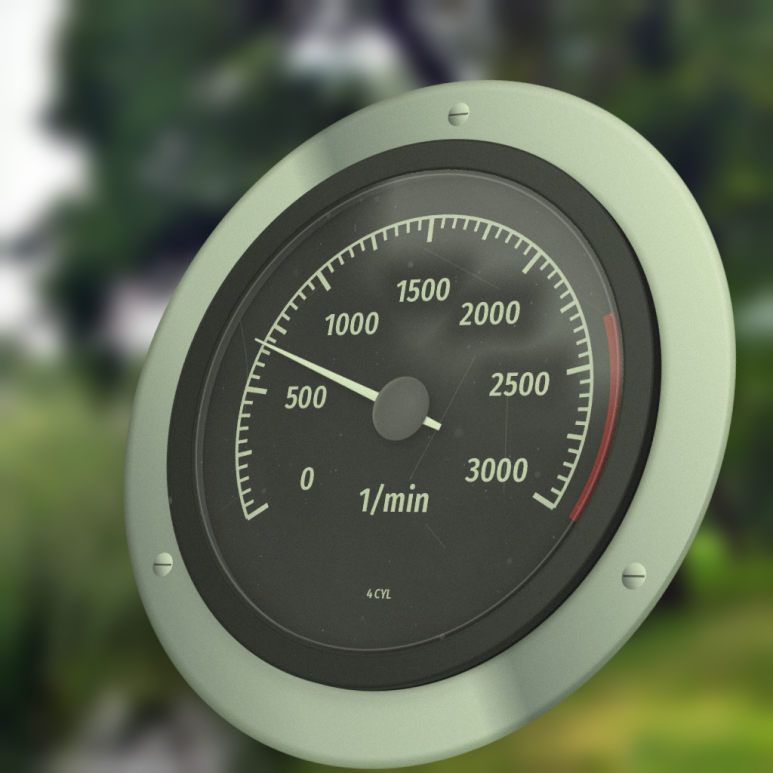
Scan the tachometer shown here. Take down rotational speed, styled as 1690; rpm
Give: 675; rpm
